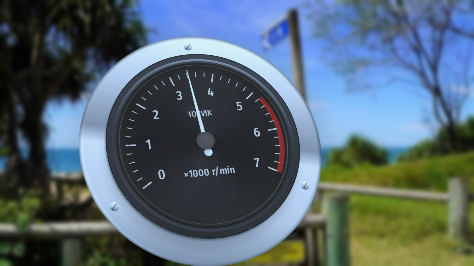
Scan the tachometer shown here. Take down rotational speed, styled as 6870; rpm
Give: 3400; rpm
